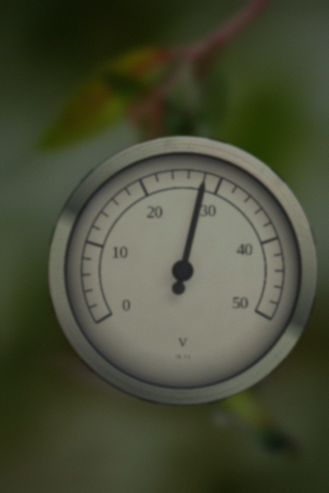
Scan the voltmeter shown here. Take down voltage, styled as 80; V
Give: 28; V
